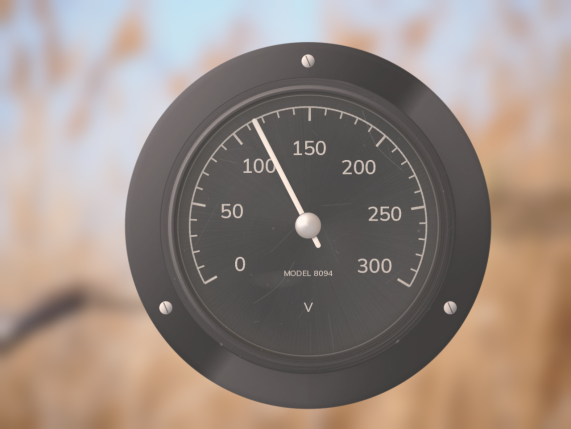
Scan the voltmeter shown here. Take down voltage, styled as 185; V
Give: 115; V
